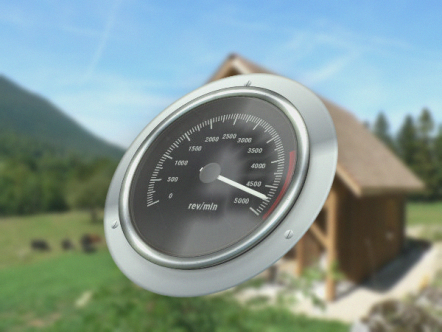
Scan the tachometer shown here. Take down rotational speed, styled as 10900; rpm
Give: 4750; rpm
